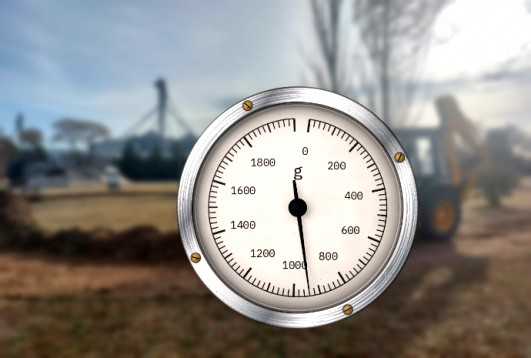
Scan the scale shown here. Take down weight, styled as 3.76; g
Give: 940; g
